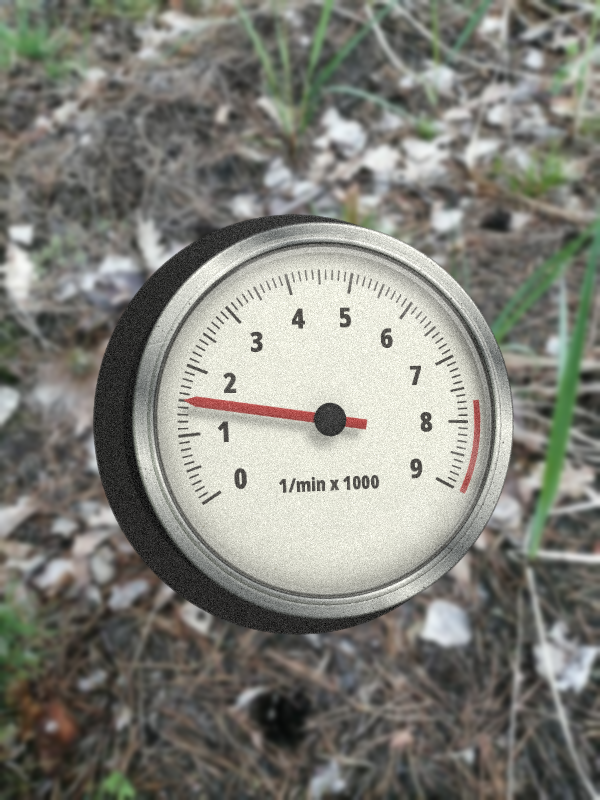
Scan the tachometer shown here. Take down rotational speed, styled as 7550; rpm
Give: 1500; rpm
